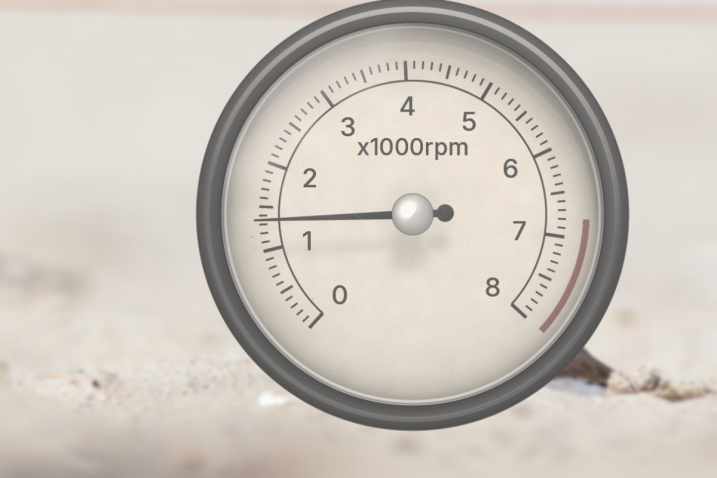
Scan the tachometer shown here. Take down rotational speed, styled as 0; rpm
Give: 1350; rpm
